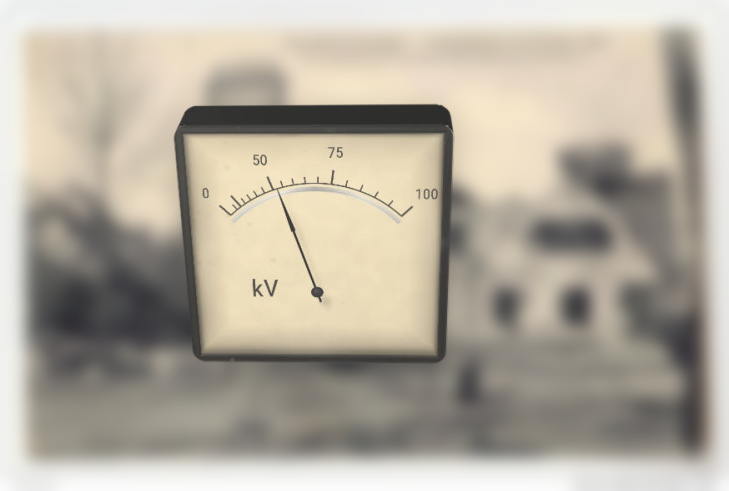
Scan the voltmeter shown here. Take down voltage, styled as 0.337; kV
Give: 52.5; kV
